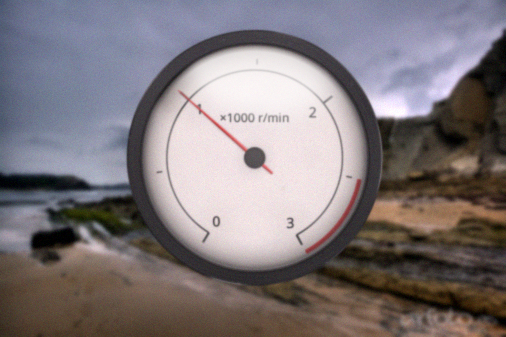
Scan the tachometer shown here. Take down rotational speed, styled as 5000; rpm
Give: 1000; rpm
